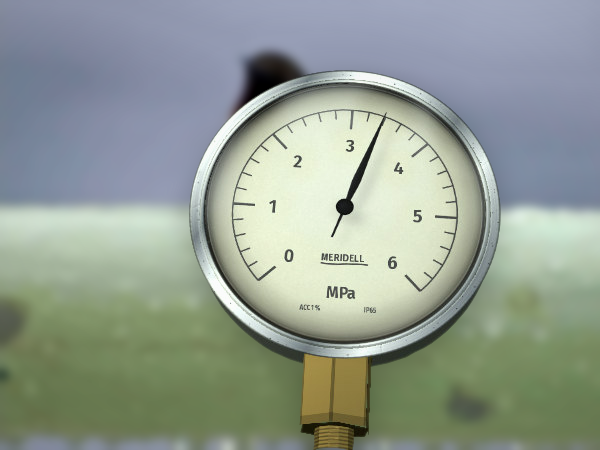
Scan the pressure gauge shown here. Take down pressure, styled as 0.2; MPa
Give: 3.4; MPa
